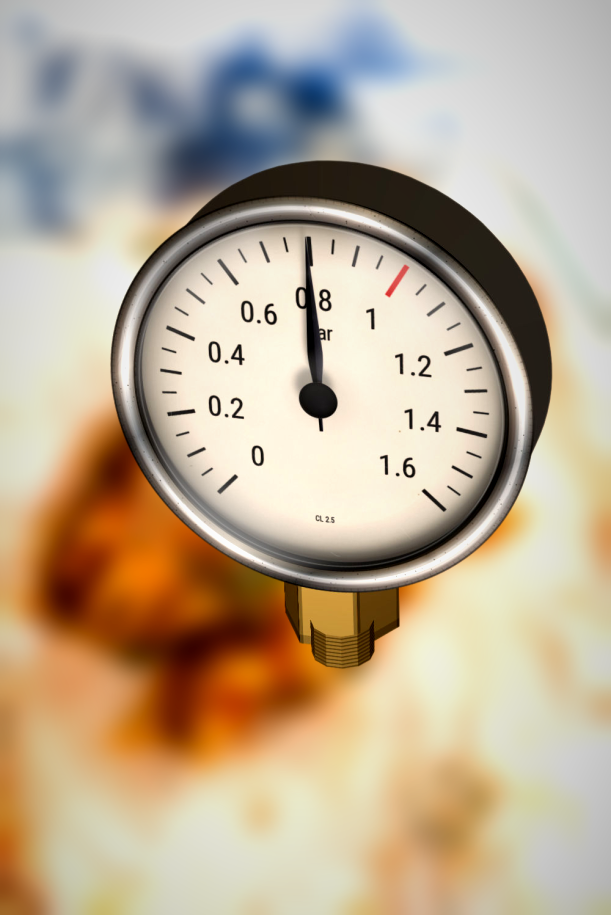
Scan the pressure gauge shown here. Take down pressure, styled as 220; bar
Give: 0.8; bar
